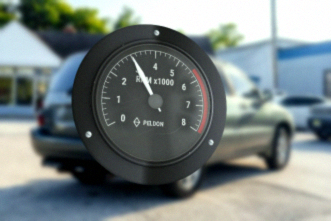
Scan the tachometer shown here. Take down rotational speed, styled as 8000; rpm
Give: 3000; rpm
